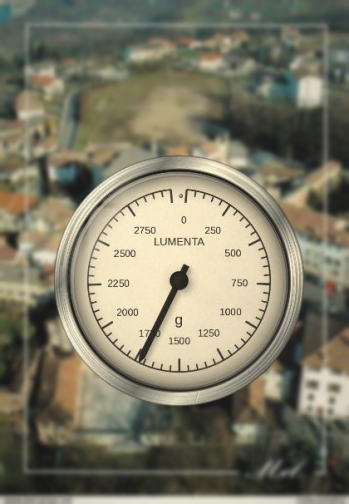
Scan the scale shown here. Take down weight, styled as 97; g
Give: 1725; g
